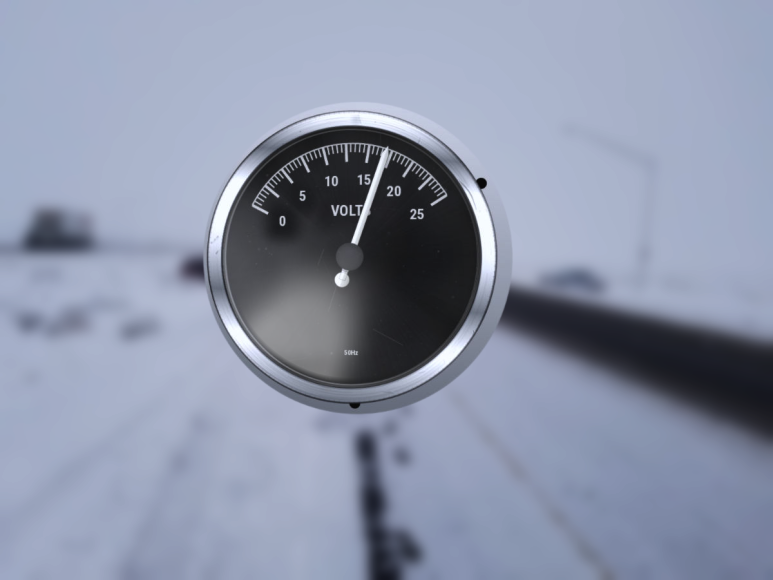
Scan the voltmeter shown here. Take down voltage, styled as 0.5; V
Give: 17; V
